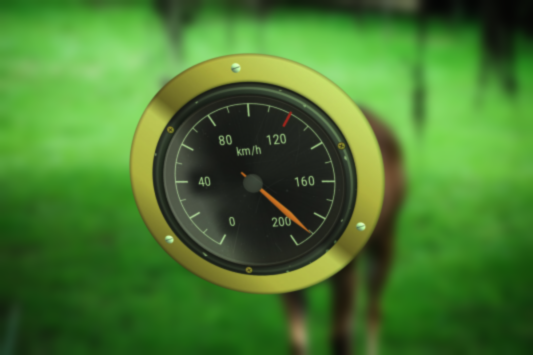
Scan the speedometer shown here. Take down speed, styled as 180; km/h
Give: 190; km/h
